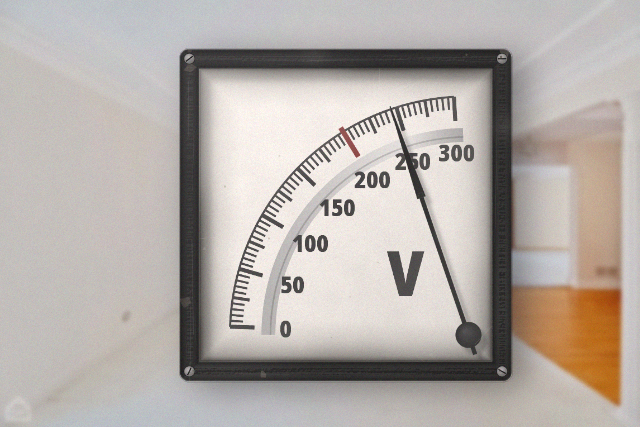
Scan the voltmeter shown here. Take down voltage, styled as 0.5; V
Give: 245; V
